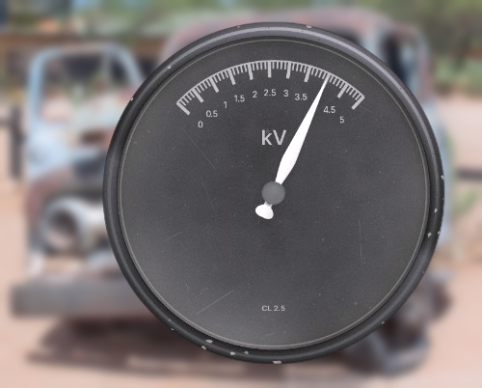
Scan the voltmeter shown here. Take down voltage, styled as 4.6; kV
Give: 4; kV
